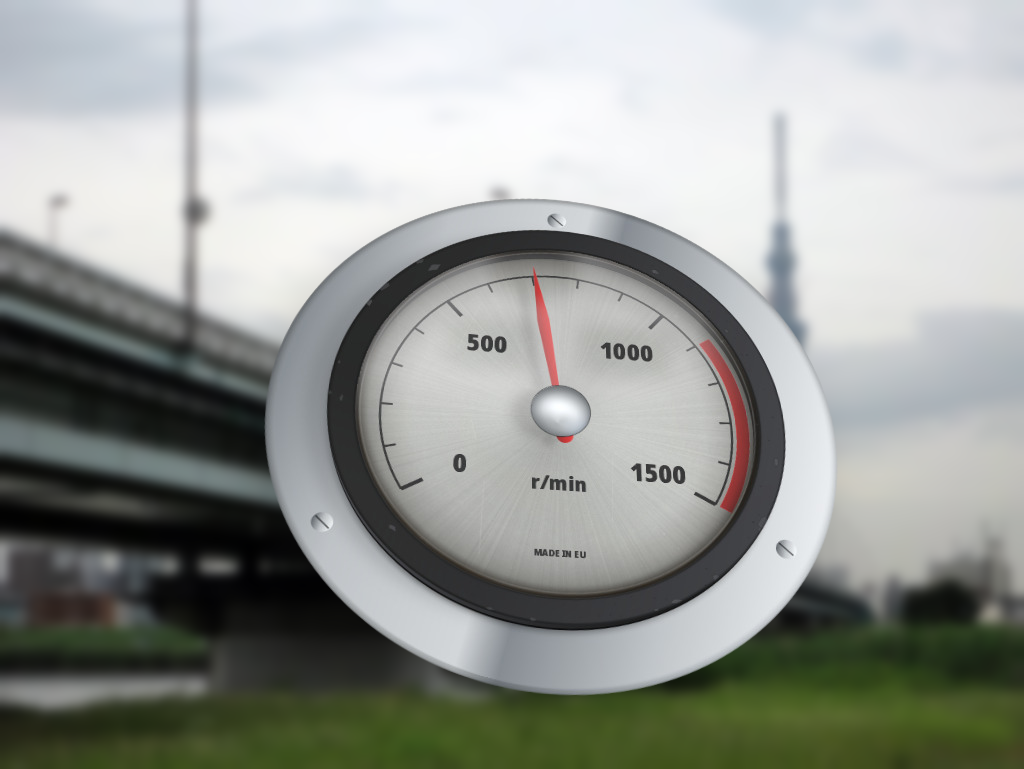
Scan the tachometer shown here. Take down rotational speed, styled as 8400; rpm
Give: 700; rpm
